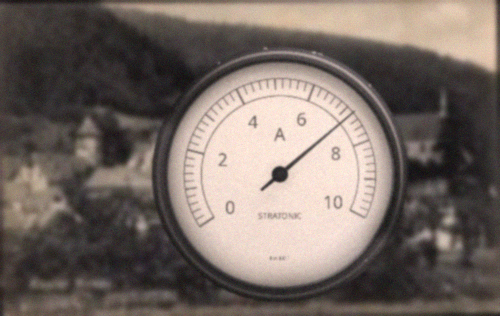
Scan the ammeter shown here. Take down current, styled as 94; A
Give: 7.2; A
